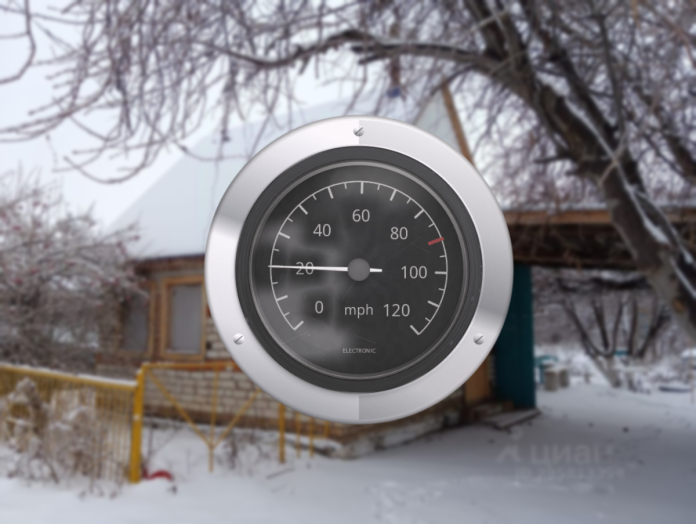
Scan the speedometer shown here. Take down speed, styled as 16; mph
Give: 20; mph
